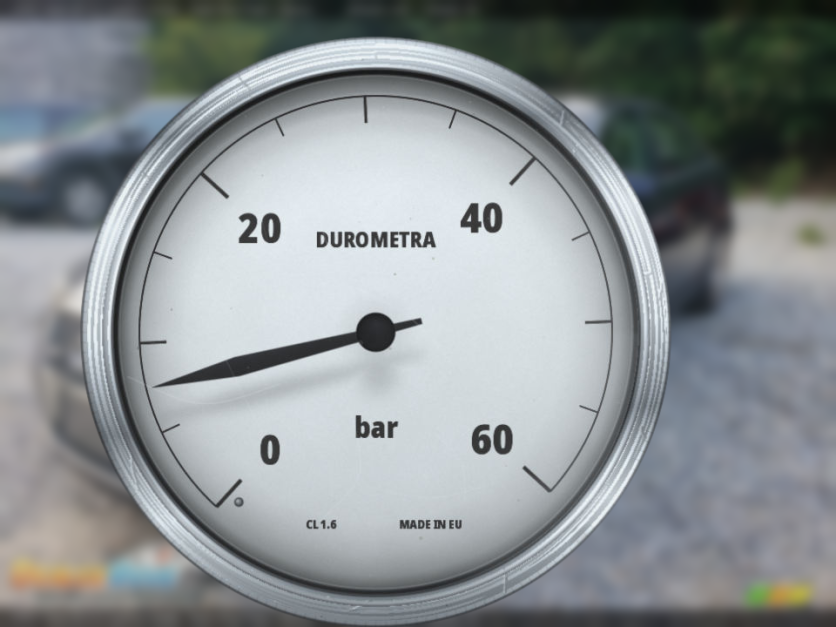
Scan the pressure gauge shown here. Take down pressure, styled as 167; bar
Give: 7.5; bar
